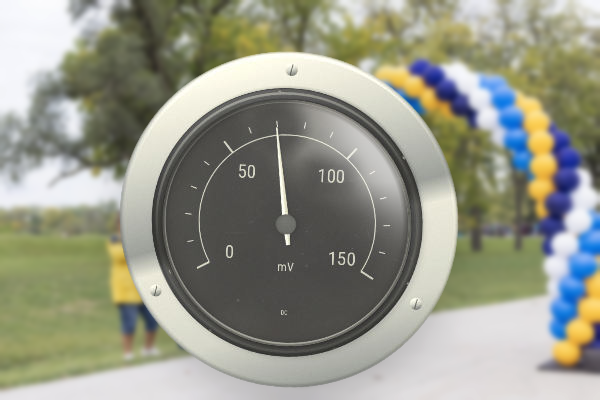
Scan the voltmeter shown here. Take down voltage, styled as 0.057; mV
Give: 70; mV
